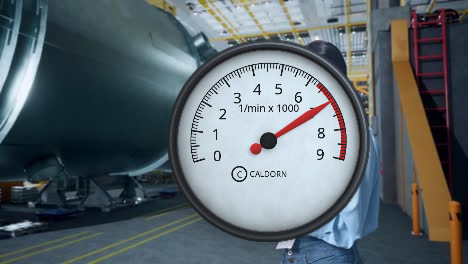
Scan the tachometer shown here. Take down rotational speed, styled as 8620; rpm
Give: 7000; rpm
